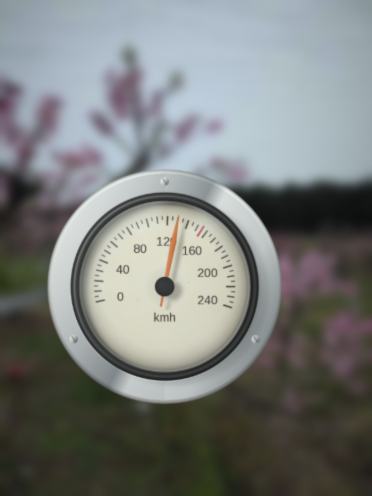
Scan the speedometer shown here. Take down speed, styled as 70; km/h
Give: 130; km/h
